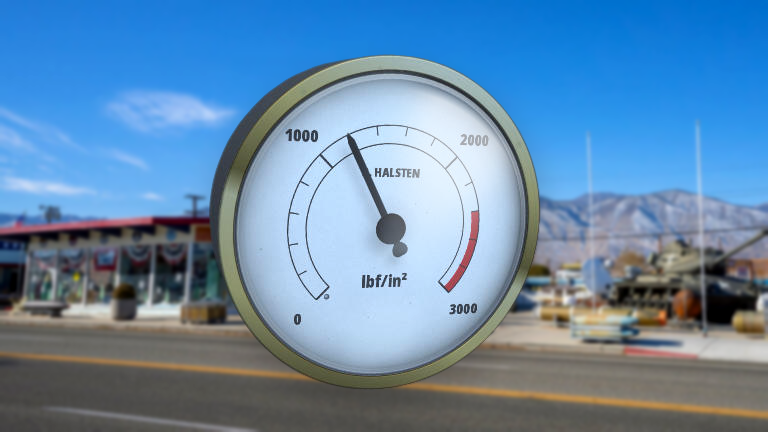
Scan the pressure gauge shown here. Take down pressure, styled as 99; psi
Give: 1200; psi
